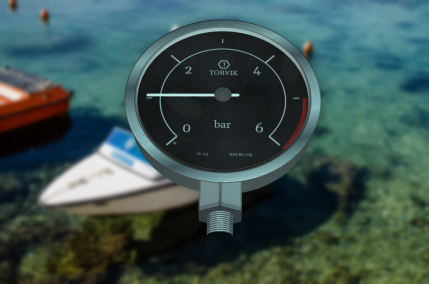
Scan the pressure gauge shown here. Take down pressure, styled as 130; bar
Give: 1; bar
